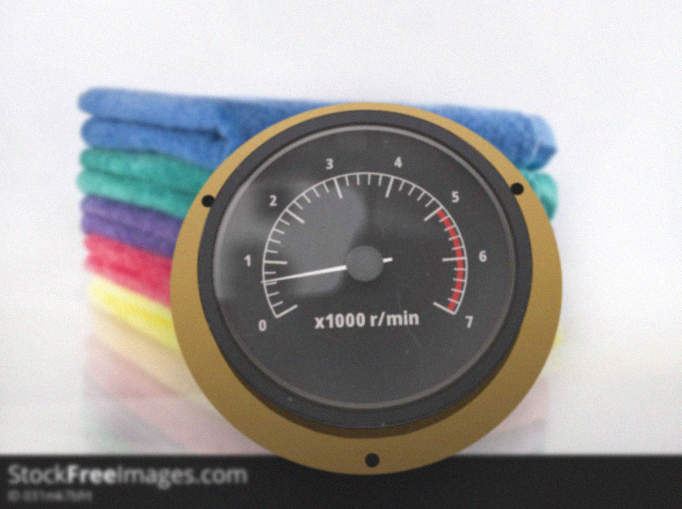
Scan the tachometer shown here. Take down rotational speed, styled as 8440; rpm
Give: 600; rpm
